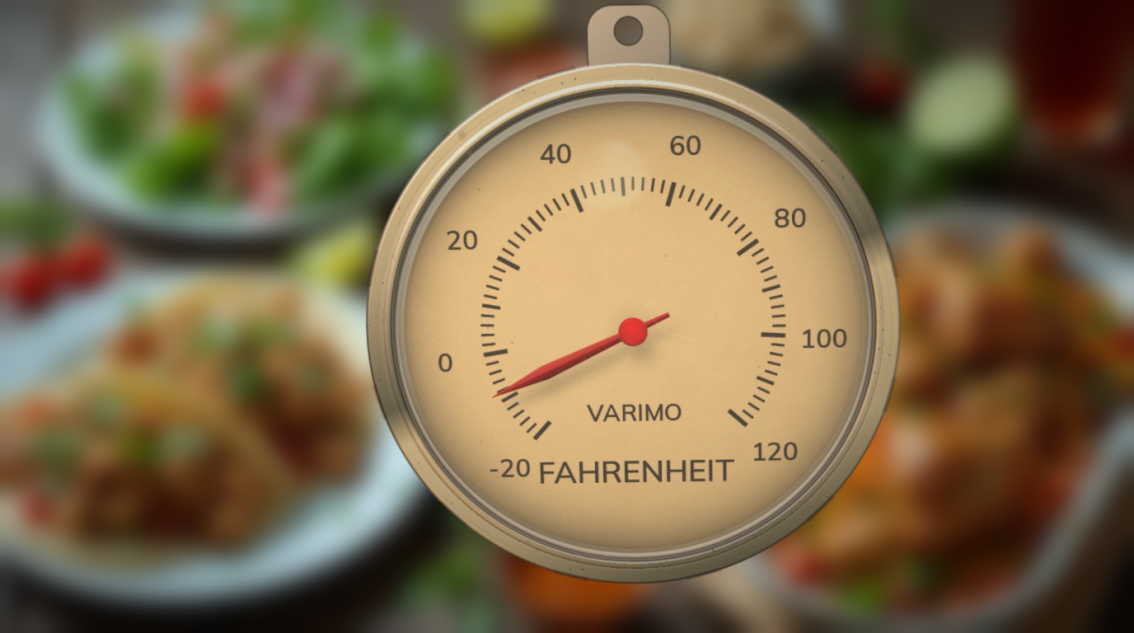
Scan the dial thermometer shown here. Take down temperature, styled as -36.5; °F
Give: -8; °F
